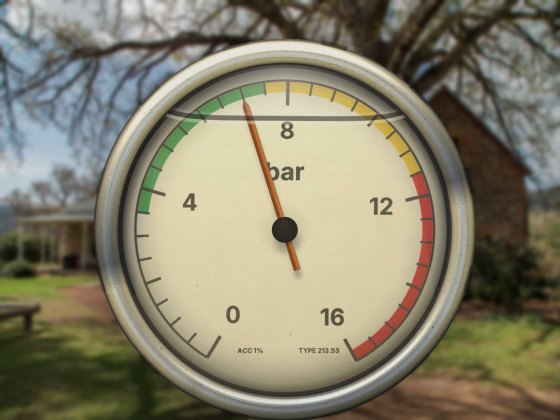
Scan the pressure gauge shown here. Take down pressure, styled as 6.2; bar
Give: 7; bar
